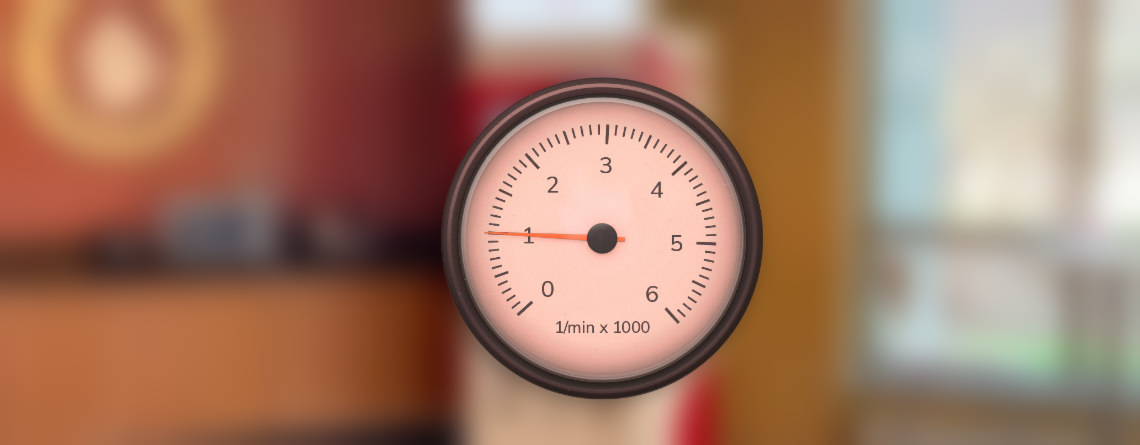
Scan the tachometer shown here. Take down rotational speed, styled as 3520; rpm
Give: 1000; rpm
